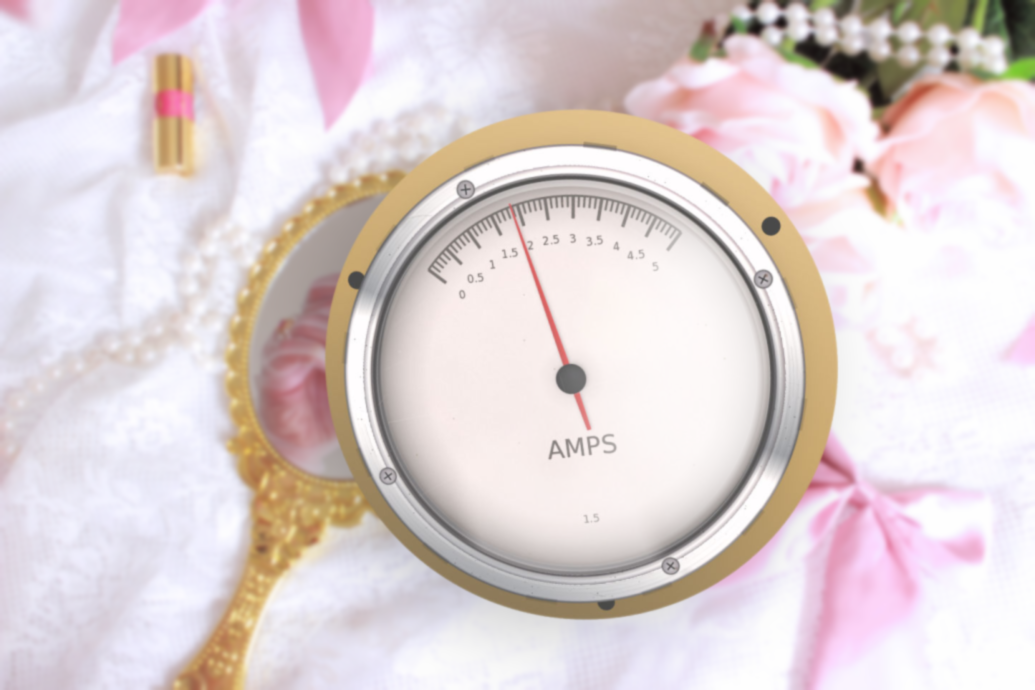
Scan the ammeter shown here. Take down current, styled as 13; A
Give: 1.9; A
